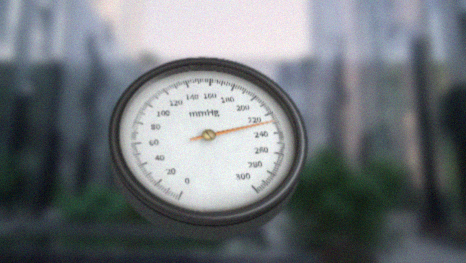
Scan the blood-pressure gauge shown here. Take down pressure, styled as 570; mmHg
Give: 230; mmHg
